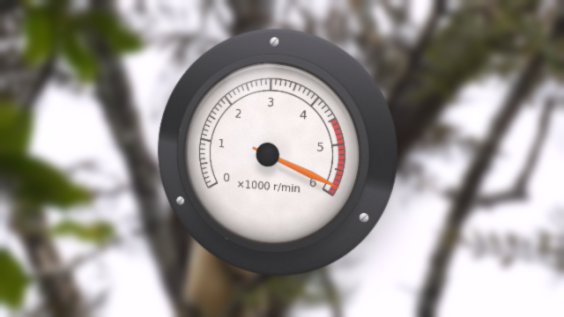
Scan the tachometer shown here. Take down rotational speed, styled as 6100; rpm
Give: 5800; rpm
